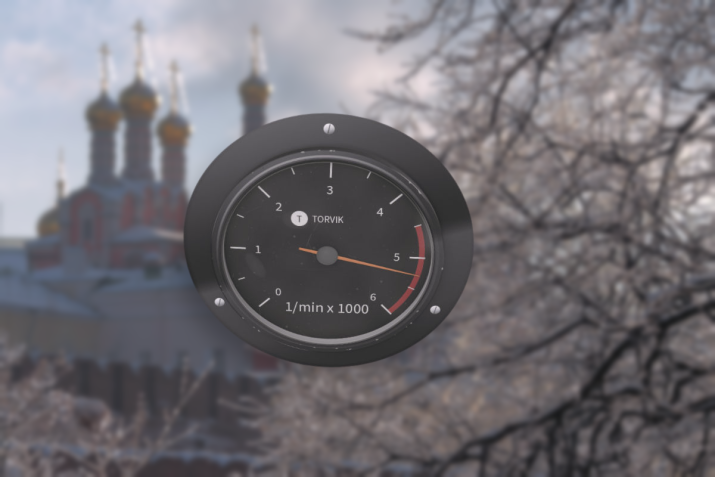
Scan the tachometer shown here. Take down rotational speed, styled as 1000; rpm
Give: 5250; rpm
